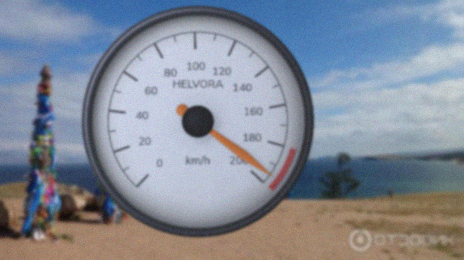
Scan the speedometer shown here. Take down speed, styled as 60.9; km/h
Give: 195; km/h
